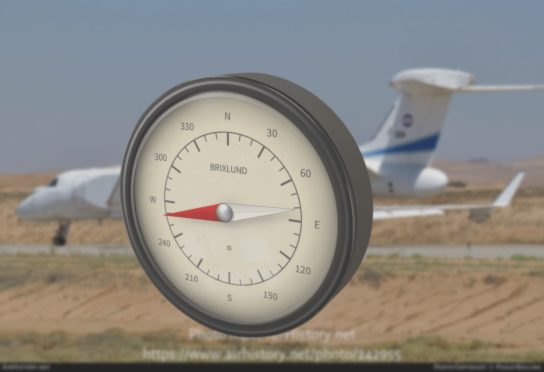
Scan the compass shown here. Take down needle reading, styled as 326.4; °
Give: 260; °
